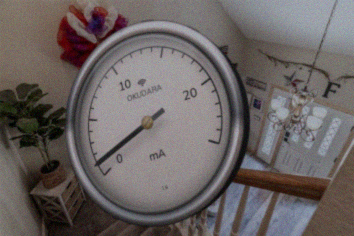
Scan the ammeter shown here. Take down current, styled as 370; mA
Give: 1; mA
